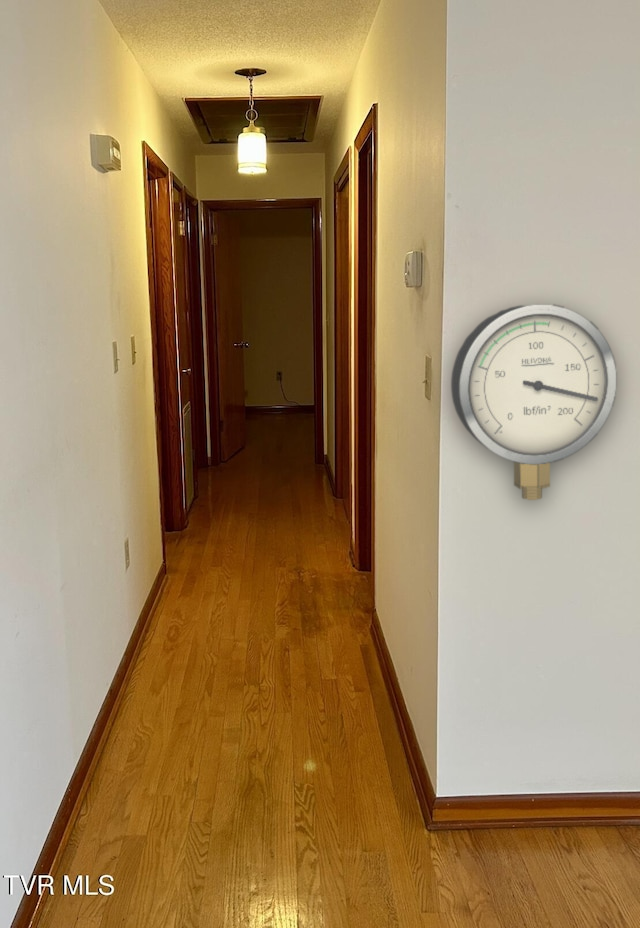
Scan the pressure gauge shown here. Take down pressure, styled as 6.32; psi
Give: 180; psi
